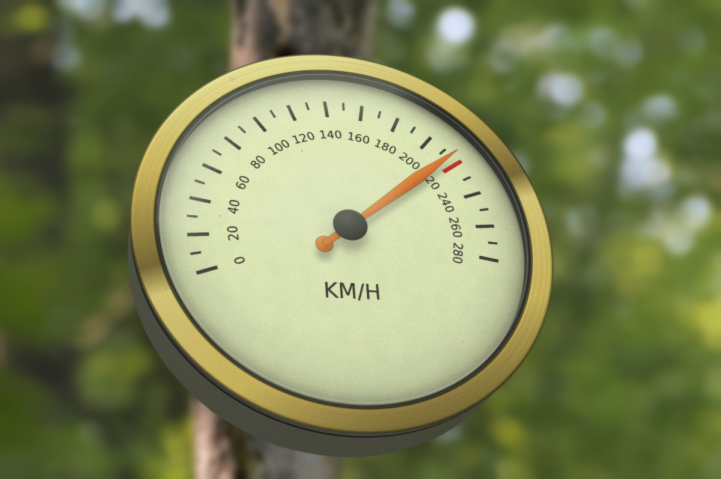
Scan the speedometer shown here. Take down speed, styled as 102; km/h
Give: 215; km/h
